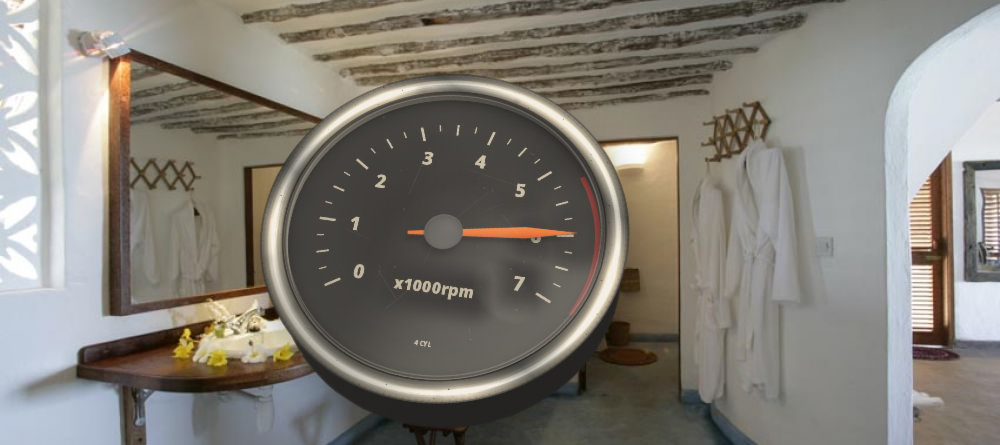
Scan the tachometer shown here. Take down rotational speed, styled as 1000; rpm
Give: 6000; rpm
